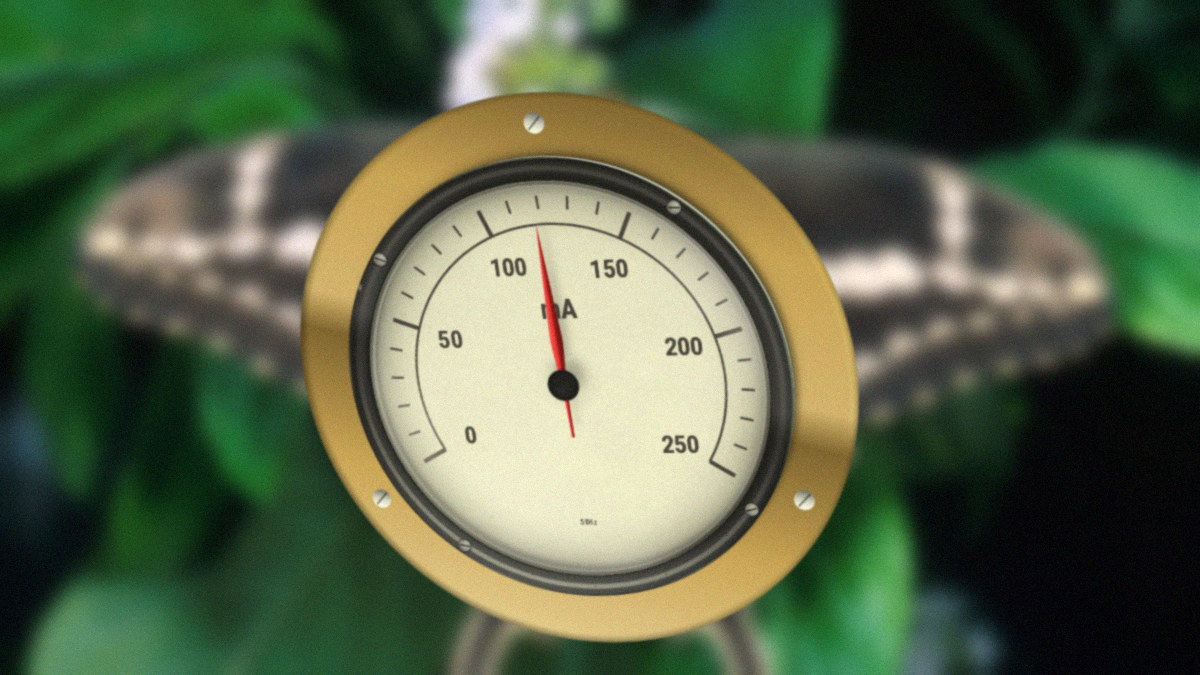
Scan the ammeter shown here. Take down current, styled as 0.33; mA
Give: 120; mA
